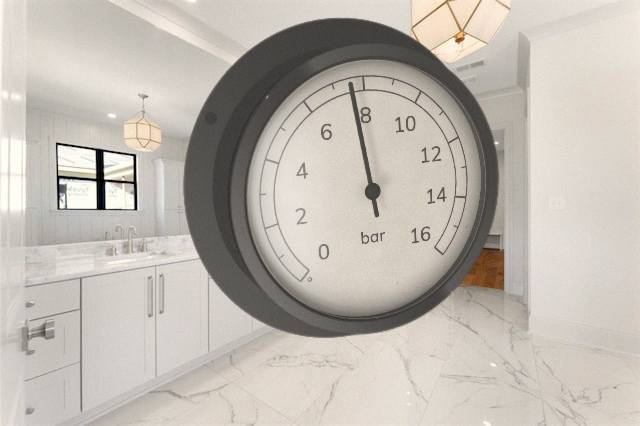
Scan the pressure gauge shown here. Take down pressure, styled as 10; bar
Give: 7.5; bar
